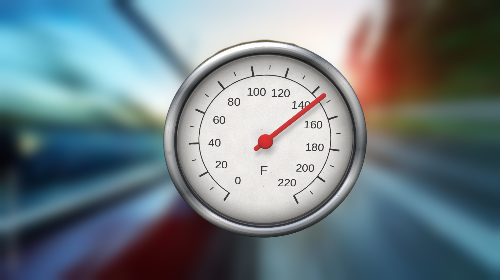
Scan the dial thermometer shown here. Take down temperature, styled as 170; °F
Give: 145; °F
